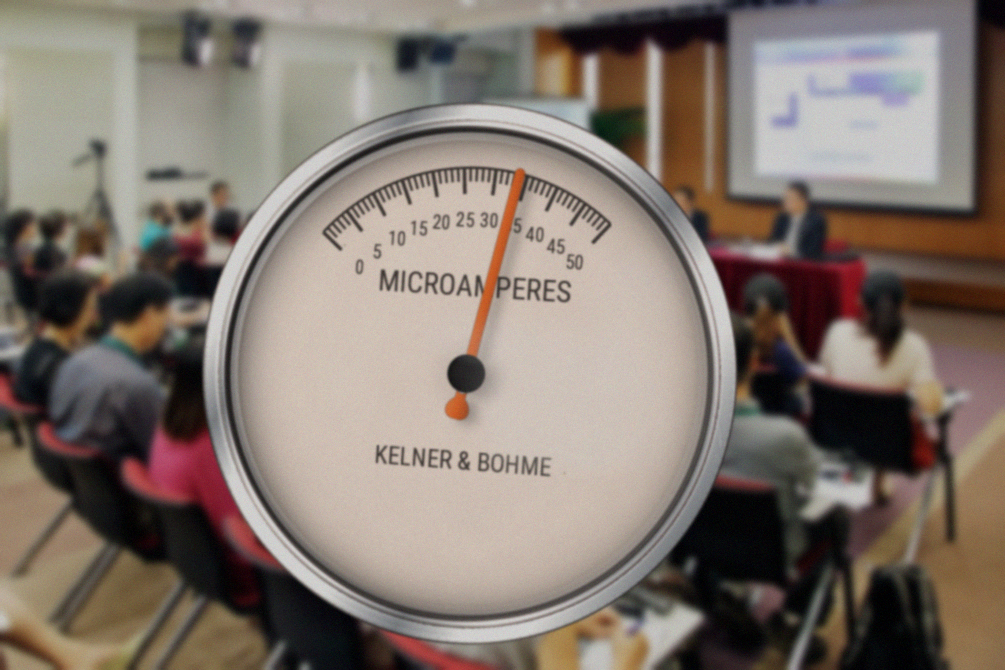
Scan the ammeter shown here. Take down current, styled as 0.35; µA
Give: 34; µA
